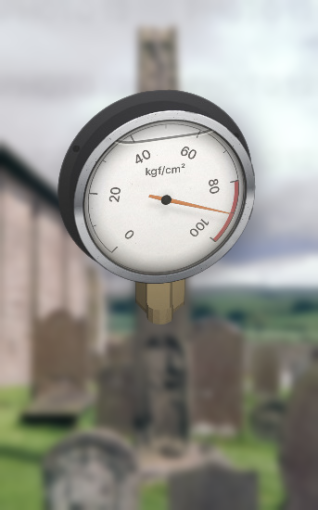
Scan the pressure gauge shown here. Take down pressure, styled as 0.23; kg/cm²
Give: 90; kg/cm²
